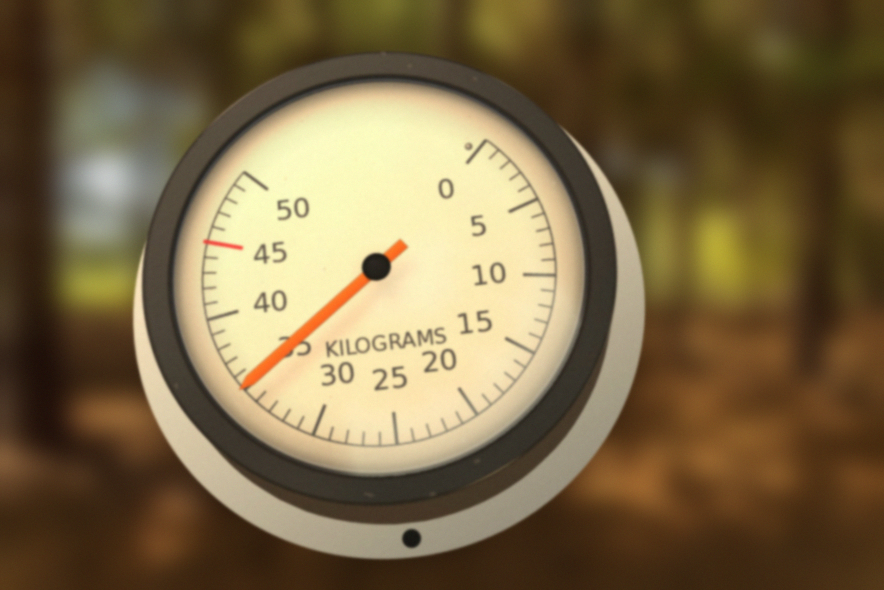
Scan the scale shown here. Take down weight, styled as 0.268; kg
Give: 35; kg
